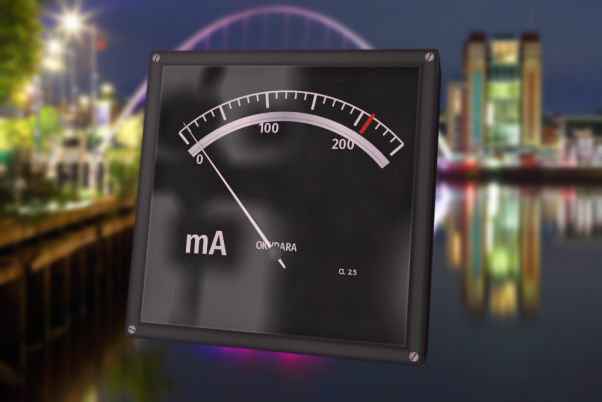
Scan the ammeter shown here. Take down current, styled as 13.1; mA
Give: 10; mA
